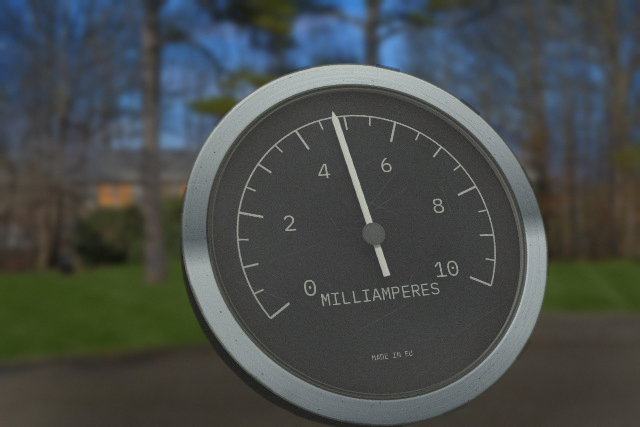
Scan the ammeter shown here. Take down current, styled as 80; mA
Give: 4.75; mA
